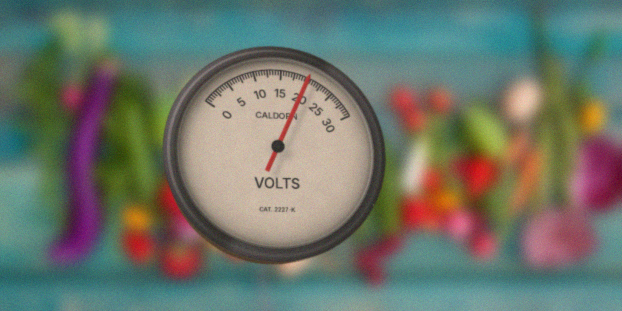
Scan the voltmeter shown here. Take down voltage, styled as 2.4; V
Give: 20; V
